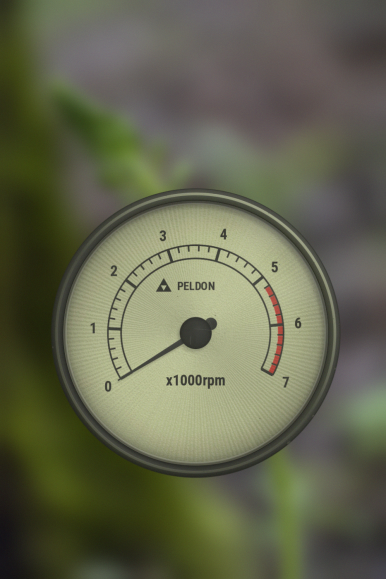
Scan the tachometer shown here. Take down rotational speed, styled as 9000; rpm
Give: 0; rpm
